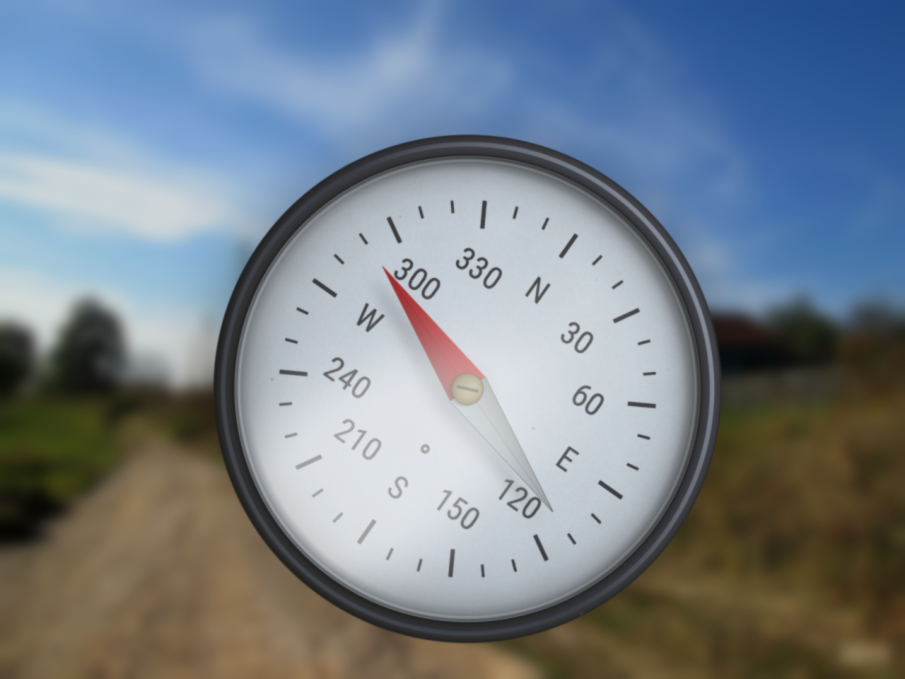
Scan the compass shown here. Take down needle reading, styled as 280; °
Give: 290; °
